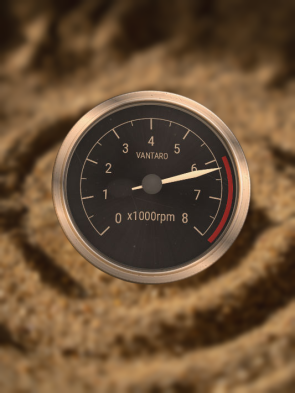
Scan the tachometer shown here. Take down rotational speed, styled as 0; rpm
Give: 6250; rpm
